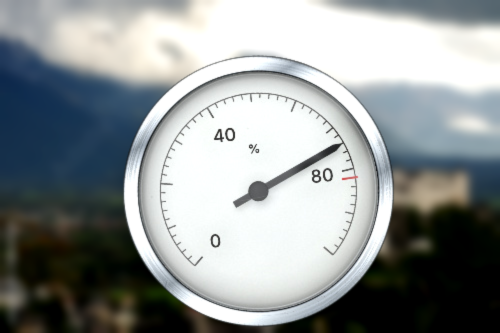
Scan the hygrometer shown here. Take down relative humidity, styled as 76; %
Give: 74; %
